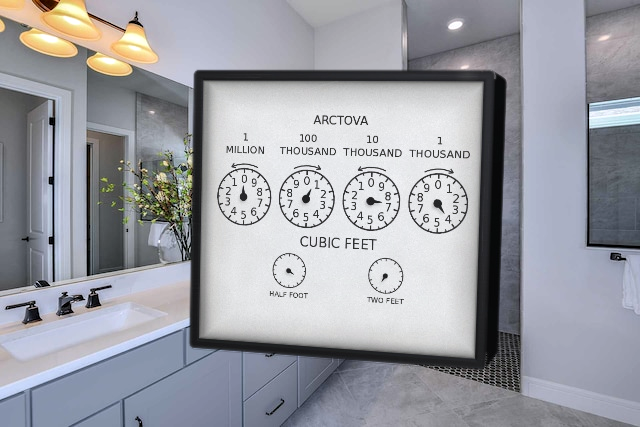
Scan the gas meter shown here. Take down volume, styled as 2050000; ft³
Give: 7400; ft³
